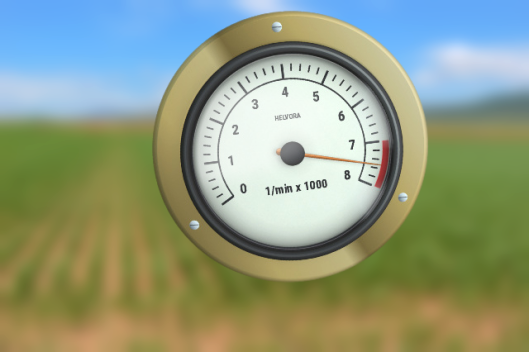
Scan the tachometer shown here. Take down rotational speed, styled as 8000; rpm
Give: 7500; rpm
